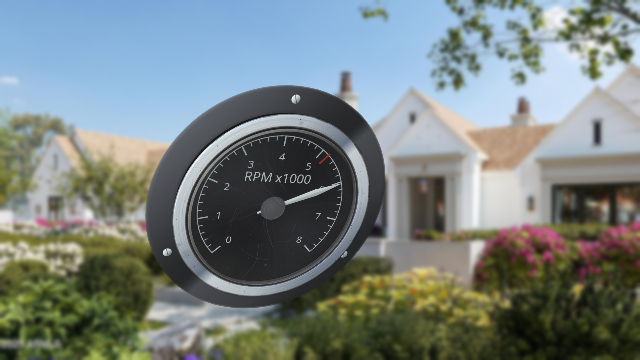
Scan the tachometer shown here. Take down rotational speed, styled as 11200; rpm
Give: 6000; rpm
